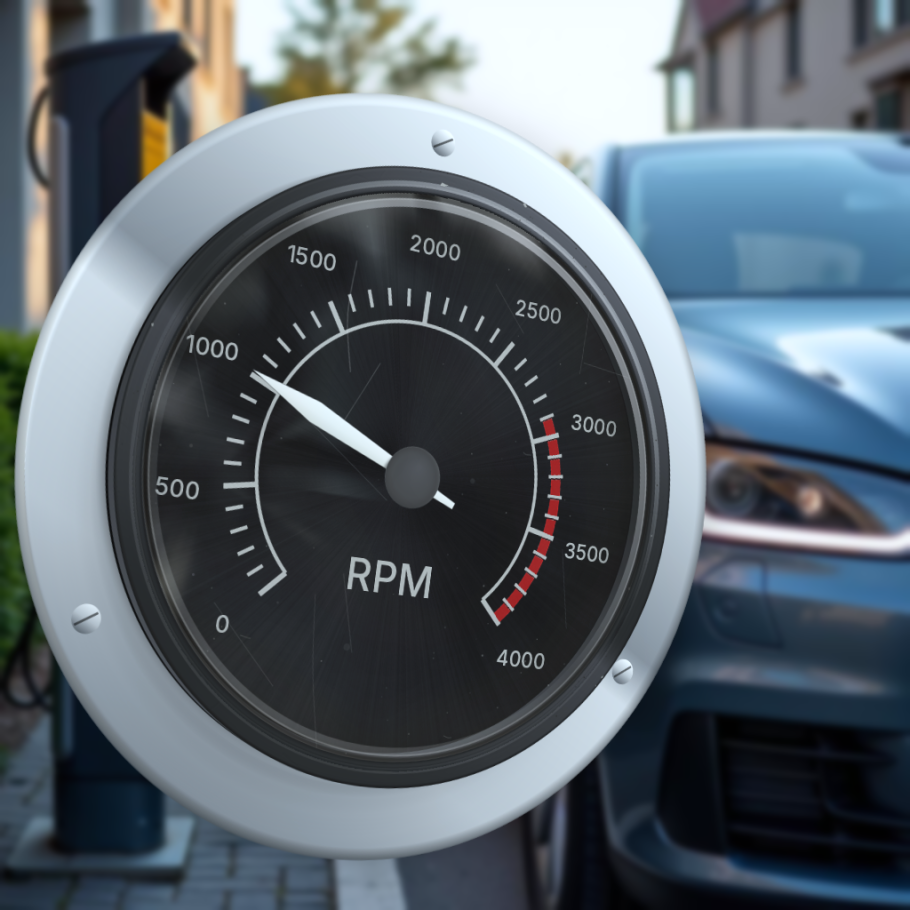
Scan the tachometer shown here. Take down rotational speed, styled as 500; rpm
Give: 1000; rpm
